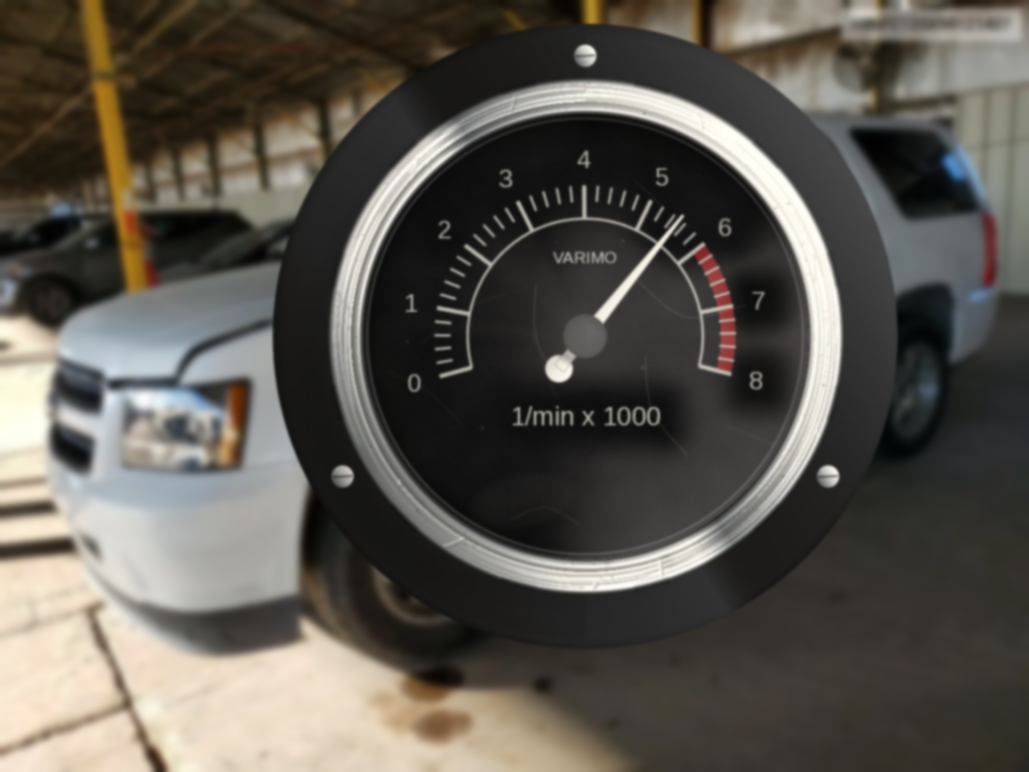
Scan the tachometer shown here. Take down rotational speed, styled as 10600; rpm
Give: 5500; rpm
